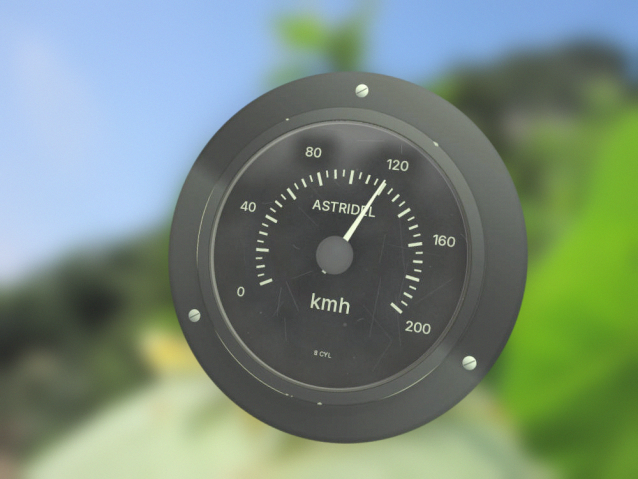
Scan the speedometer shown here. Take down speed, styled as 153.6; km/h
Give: 120; km/h
